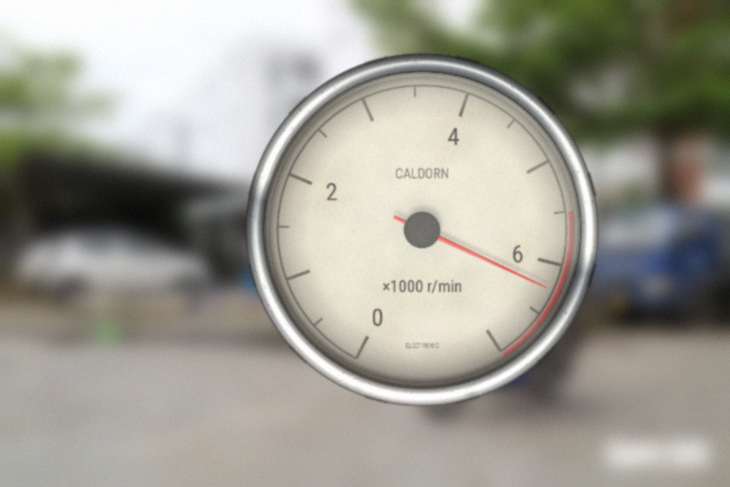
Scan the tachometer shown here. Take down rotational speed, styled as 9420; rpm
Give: 6250; rpm
